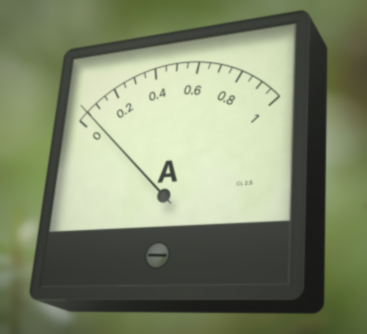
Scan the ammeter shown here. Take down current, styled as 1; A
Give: 0.05; A
